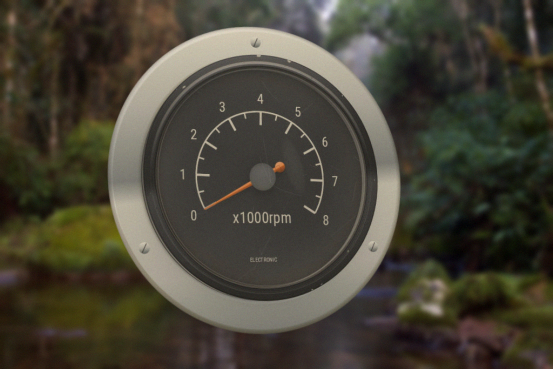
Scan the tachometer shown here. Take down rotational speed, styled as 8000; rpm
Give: 0; rpm
